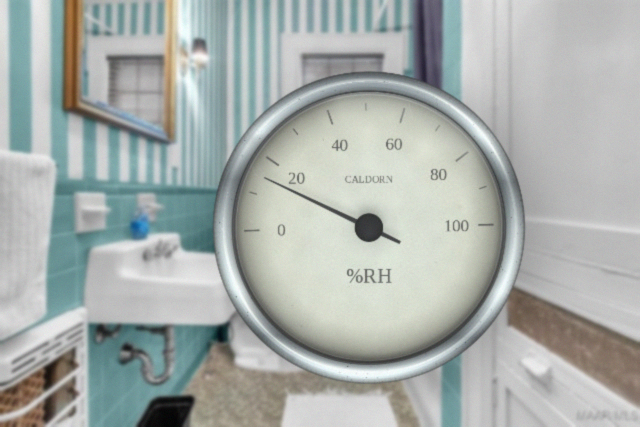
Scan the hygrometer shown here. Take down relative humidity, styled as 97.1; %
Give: 15; %
